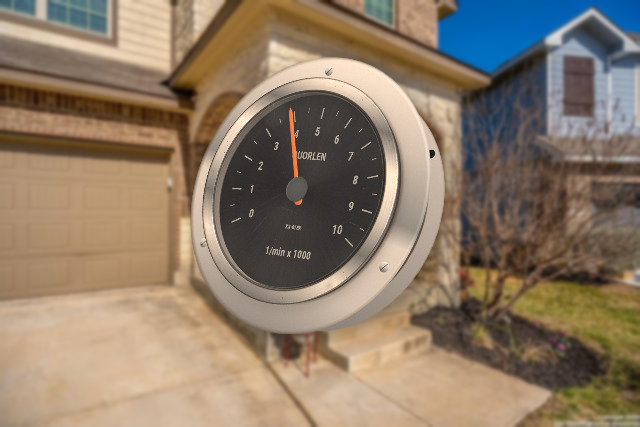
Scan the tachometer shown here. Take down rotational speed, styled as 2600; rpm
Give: 4000; rpm
